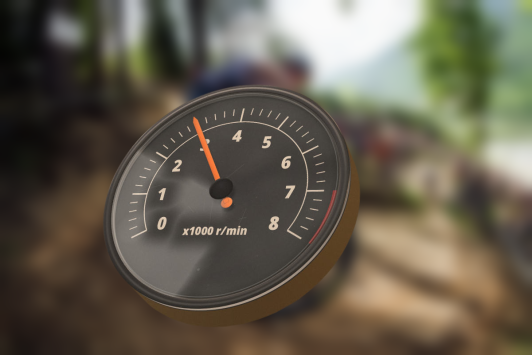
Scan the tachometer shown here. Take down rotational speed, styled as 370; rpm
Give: 3000; rpm
